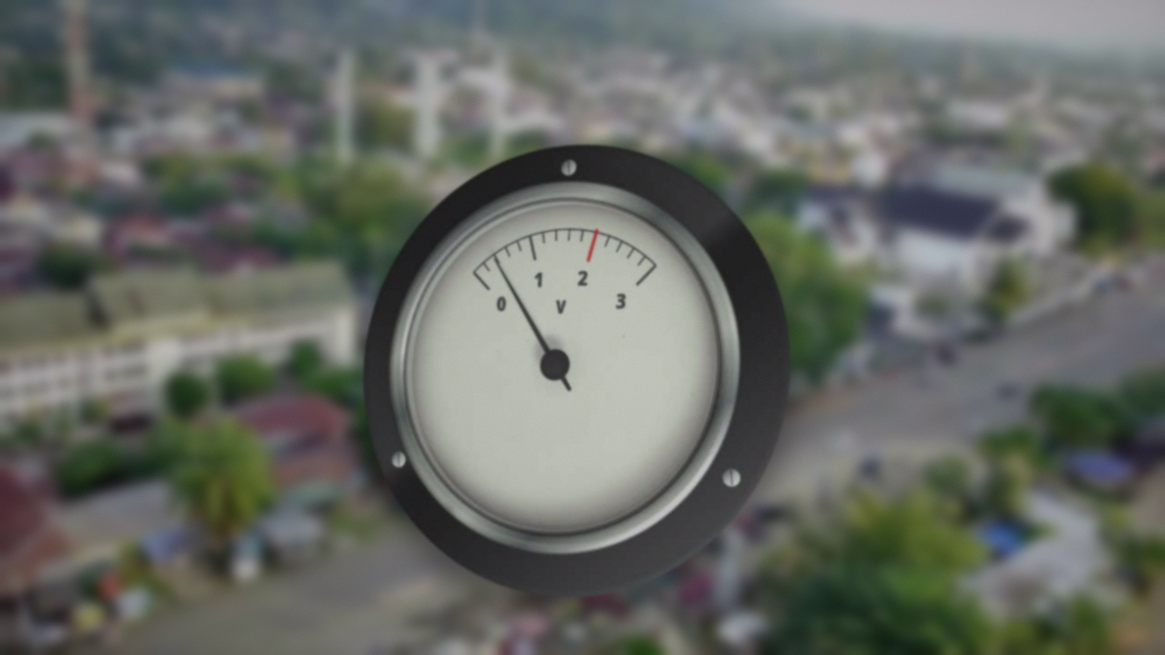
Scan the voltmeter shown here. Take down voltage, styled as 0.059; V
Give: 0.4; V
